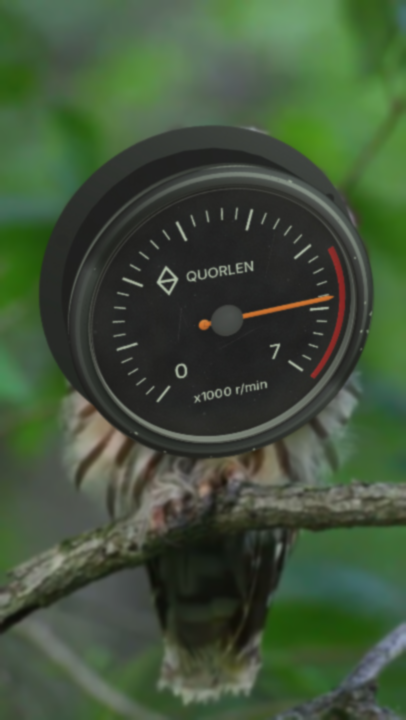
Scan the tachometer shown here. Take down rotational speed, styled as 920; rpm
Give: 5800; rpm
